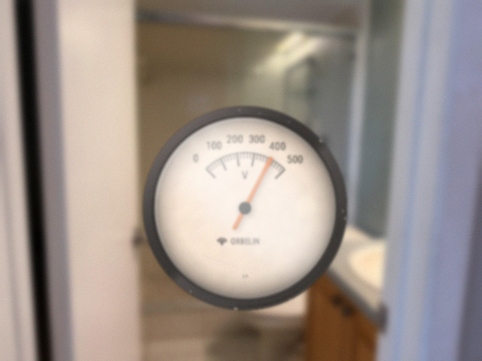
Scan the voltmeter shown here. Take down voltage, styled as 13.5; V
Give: 400; V
